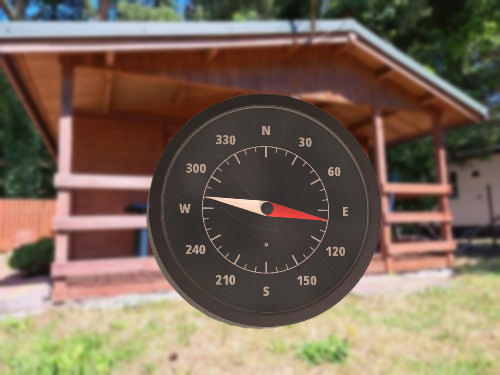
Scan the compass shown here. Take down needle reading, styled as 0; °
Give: 100; °
